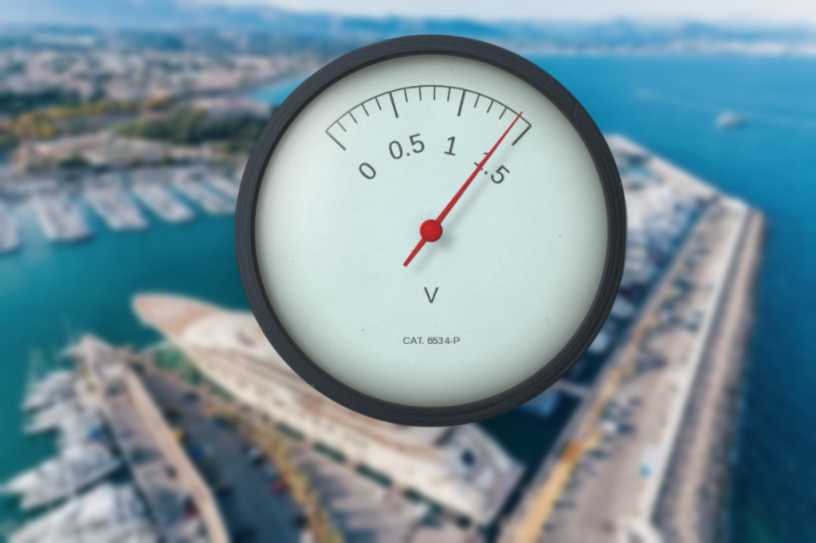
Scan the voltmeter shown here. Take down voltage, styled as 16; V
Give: 1.4; V
